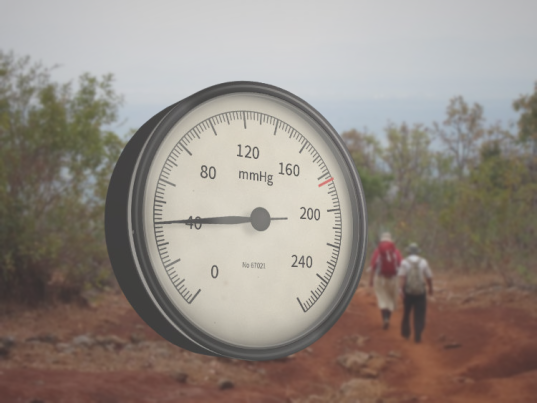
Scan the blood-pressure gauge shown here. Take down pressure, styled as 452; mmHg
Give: 40; mmHg
